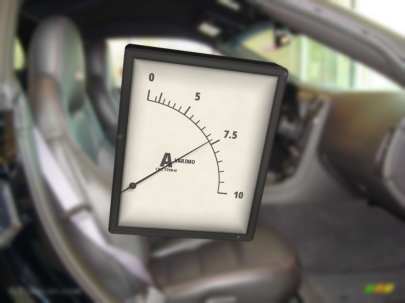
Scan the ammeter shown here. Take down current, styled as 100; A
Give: 7.25; A
